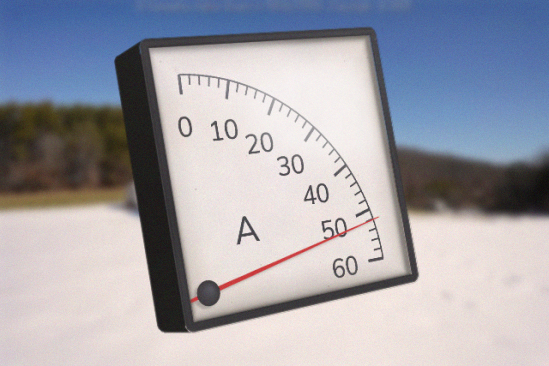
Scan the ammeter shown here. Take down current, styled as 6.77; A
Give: 52; A
